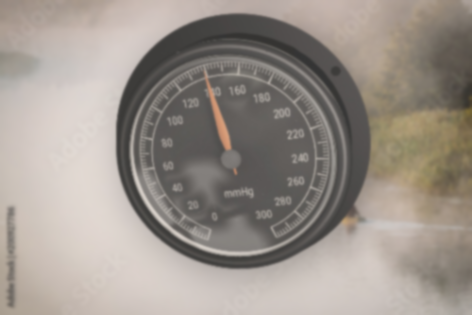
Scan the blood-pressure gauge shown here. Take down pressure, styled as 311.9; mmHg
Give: 140; mmHg
